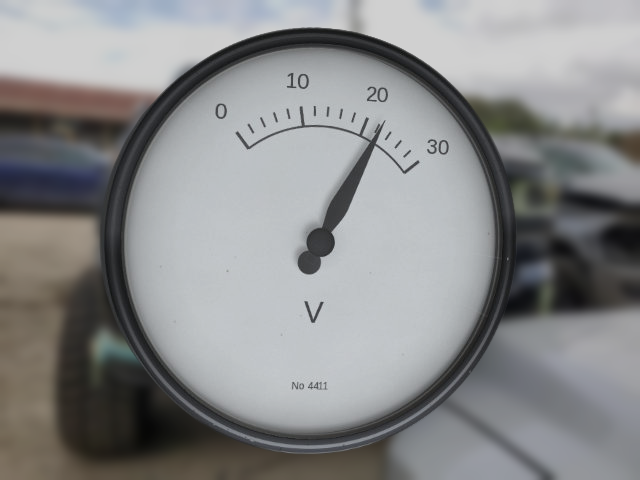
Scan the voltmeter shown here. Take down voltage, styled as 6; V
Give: 22; V
